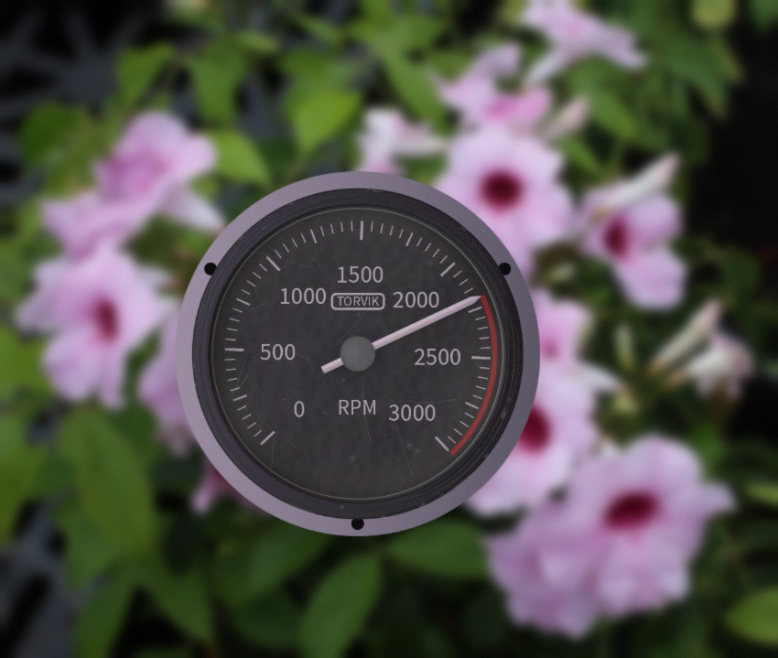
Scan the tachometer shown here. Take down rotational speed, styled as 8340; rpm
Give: 2200; rpm
